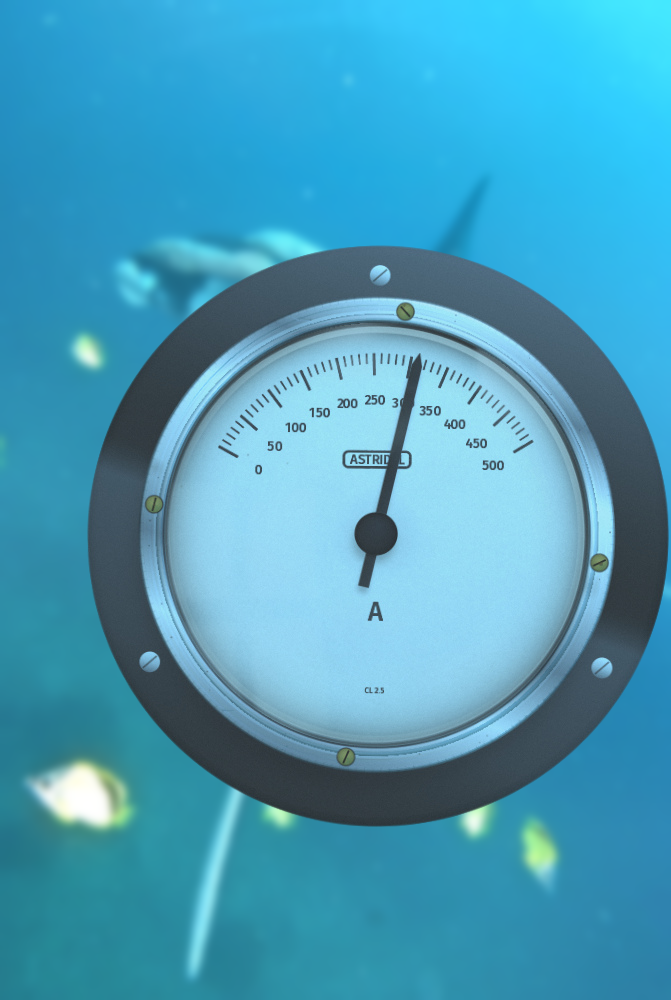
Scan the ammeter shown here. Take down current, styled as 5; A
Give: 310; A
